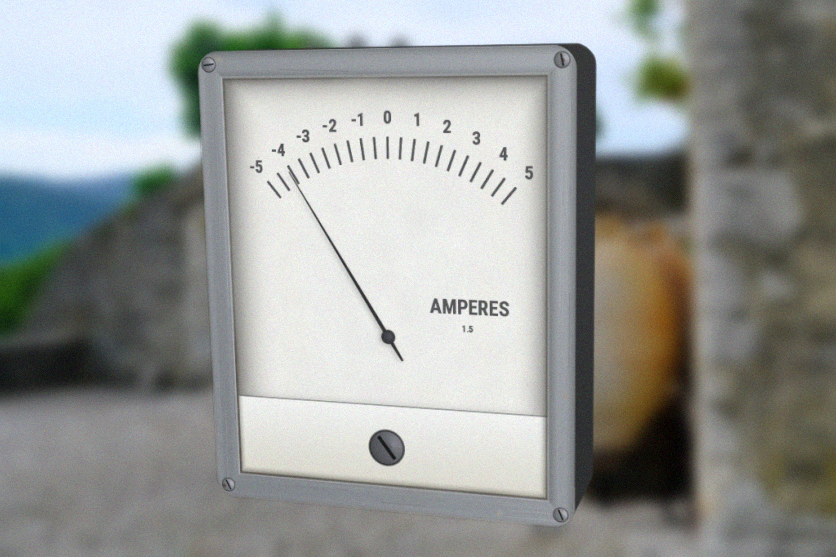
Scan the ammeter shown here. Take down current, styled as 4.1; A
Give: -4; A
